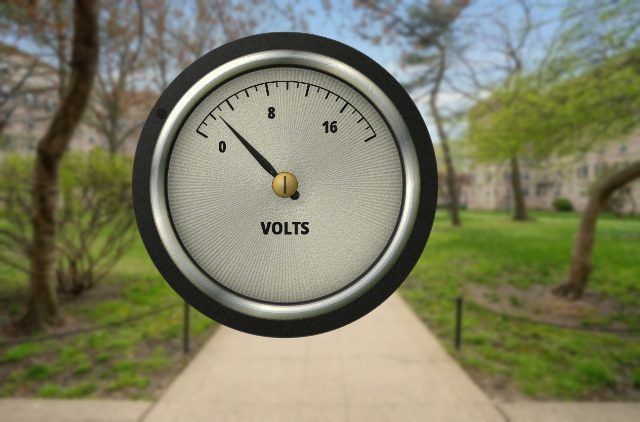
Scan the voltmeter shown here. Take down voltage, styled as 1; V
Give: 2.5; V
